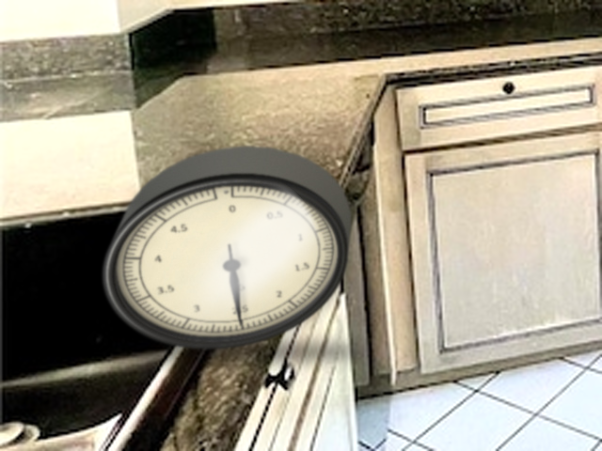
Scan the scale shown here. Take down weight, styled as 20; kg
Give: 2.5; kg
